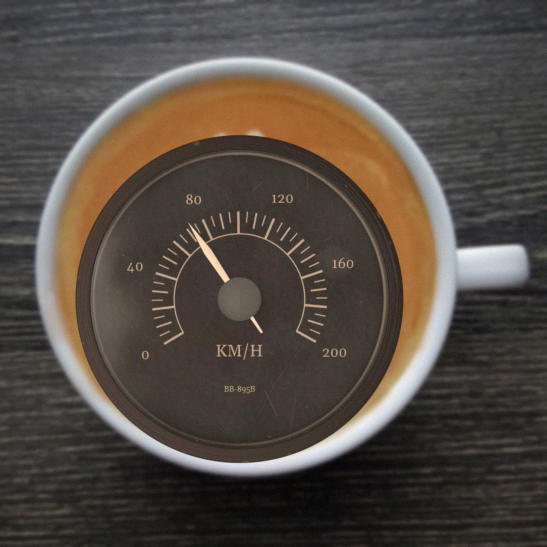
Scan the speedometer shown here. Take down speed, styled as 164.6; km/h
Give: 72.5; km/h
